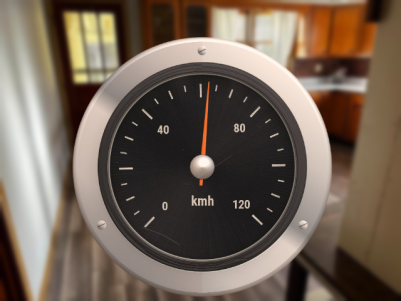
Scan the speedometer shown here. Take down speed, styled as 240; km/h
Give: 62.5; km/h
